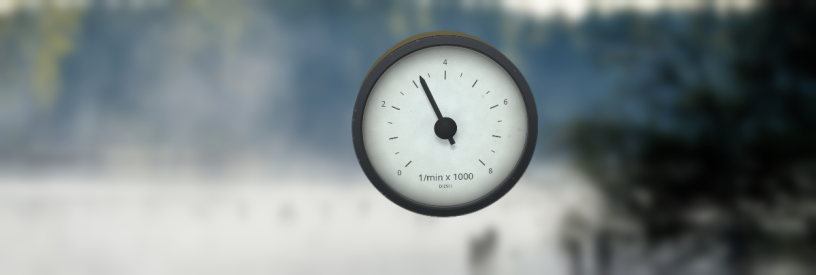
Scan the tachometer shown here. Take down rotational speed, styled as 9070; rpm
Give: 3250; rpm
